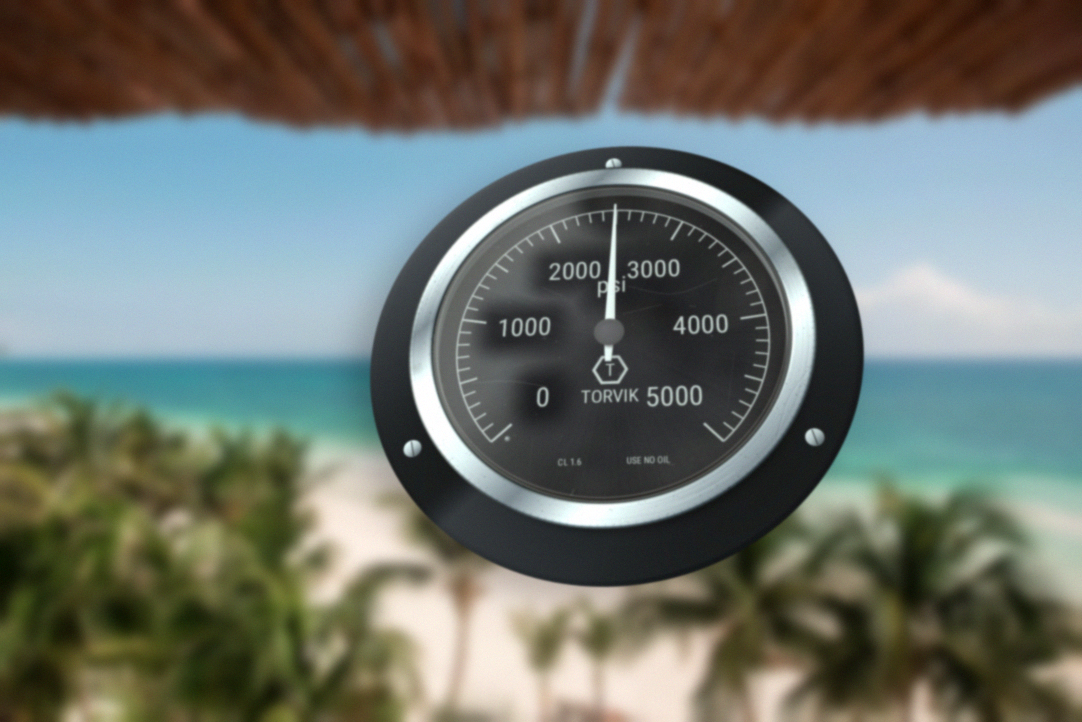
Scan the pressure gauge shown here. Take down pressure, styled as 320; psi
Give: 2500; psi
